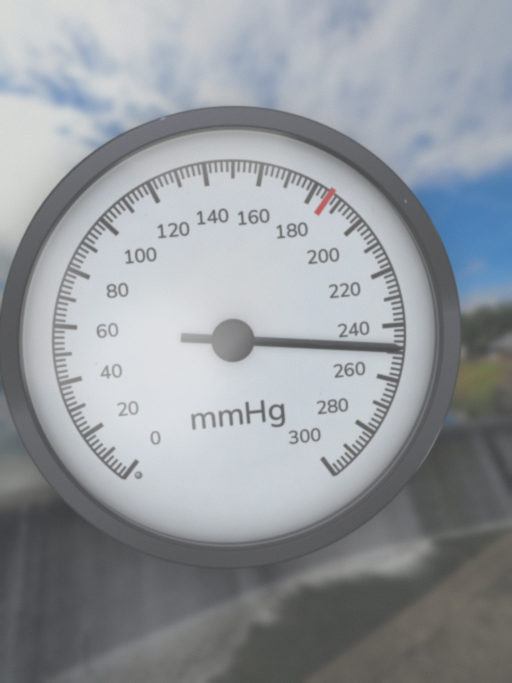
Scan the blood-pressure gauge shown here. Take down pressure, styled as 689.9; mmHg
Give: 248; mmHg
